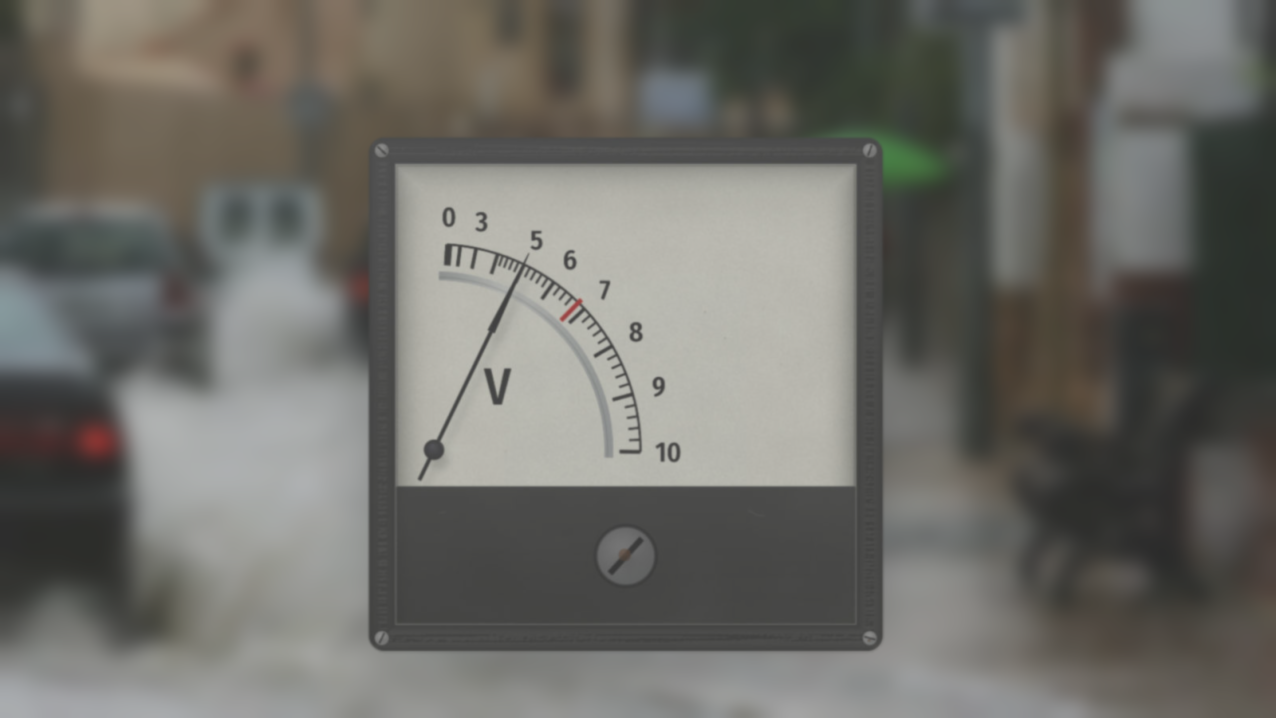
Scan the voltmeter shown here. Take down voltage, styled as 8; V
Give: 5; V
